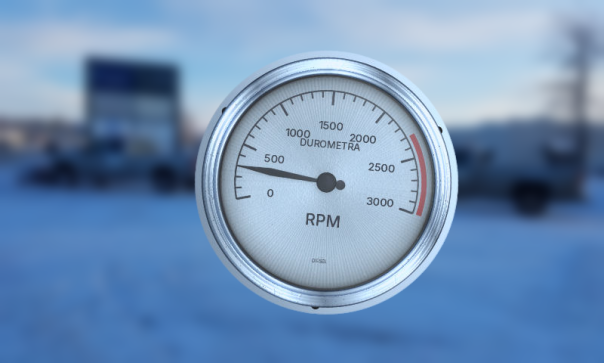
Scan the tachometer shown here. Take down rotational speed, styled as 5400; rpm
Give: 300; rpm
